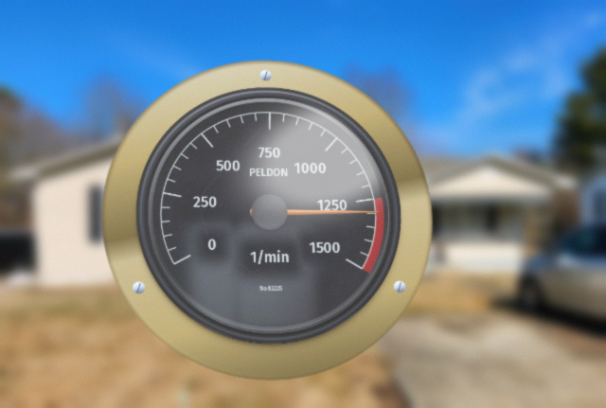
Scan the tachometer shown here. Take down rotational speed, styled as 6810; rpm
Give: 1300; rpm
